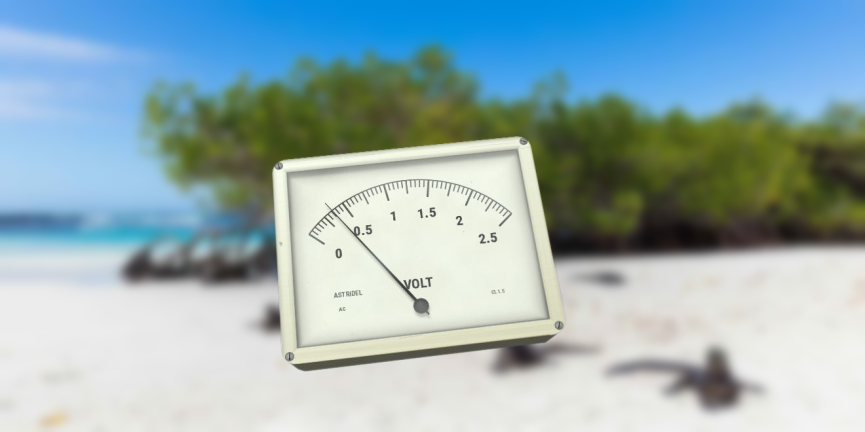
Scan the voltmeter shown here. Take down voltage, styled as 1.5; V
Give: 0.35; V
